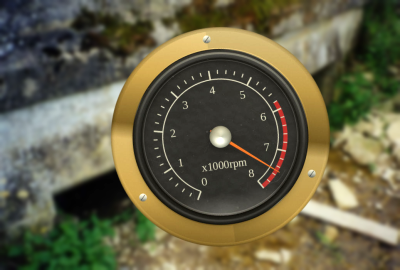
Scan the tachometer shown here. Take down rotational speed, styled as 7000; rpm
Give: 7500; rpm
